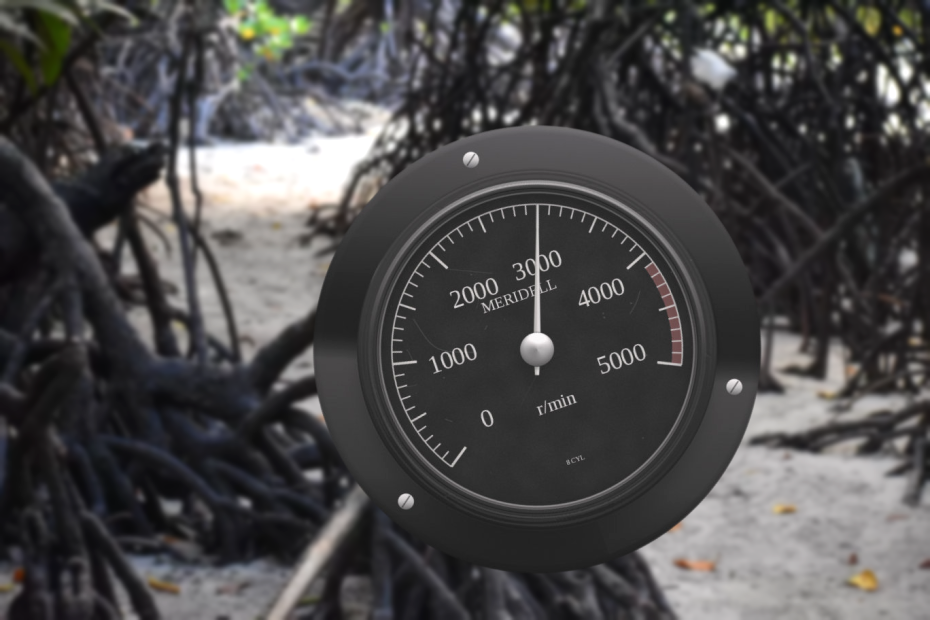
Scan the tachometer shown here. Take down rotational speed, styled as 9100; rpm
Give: 3000; rpm
